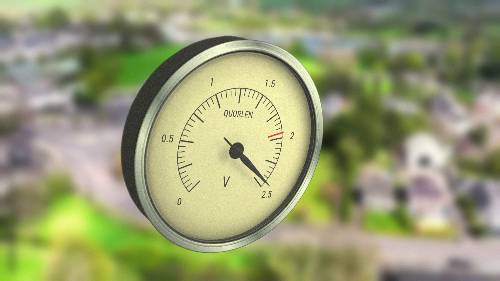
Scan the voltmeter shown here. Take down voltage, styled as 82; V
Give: 2.45; V
